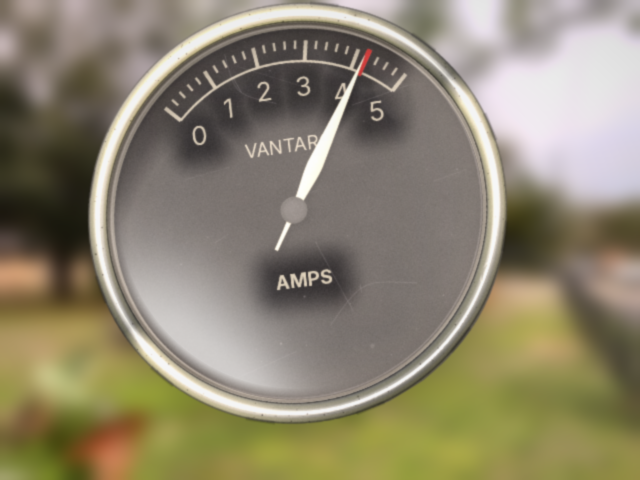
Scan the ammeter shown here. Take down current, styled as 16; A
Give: 4.2; A
